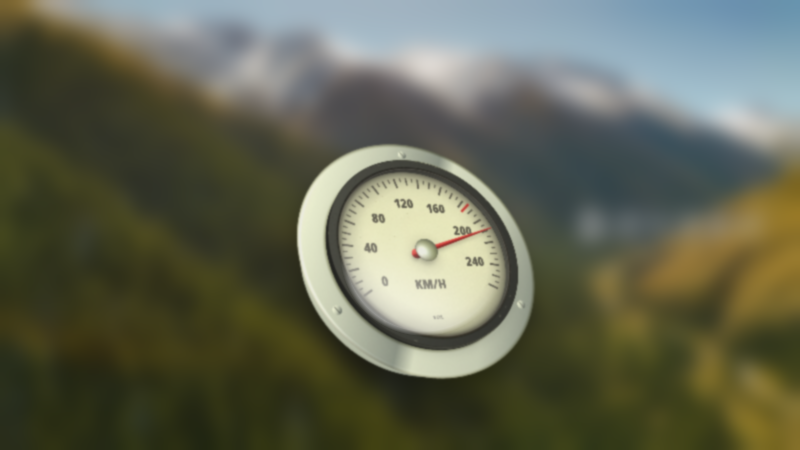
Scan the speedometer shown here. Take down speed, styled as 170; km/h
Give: 210; km/h
